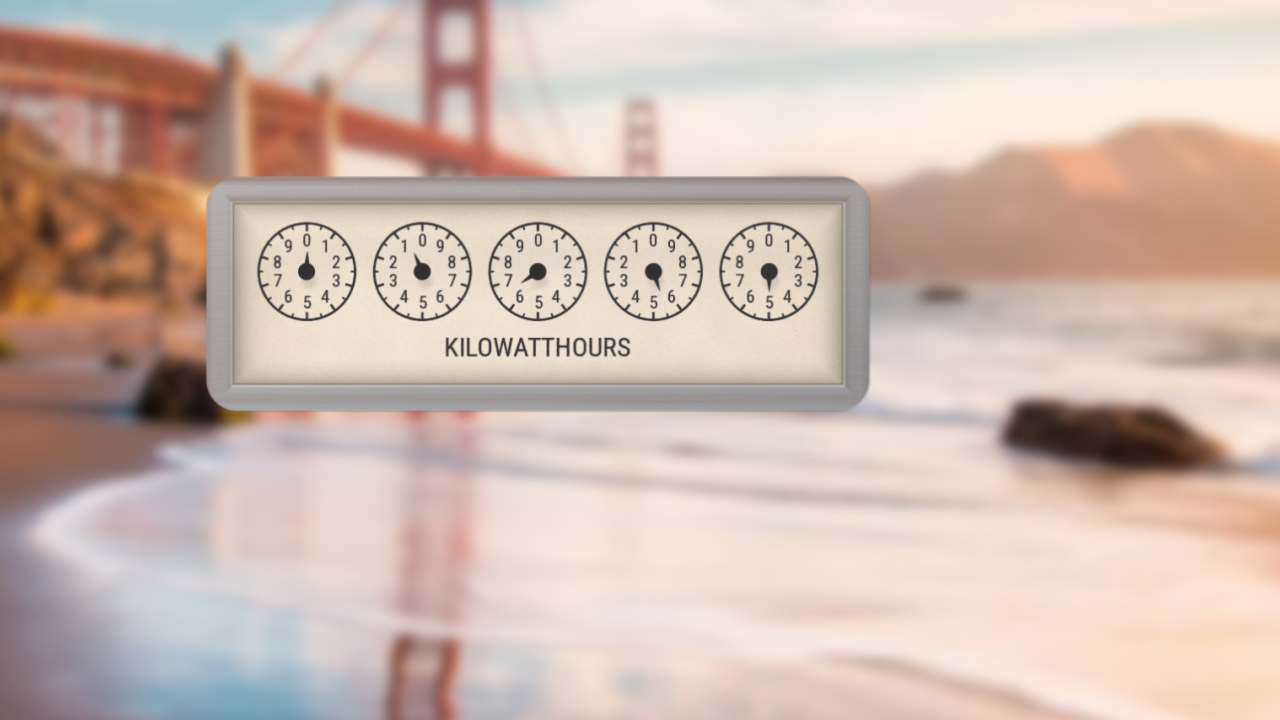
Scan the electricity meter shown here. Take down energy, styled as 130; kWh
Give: 655; kWh
